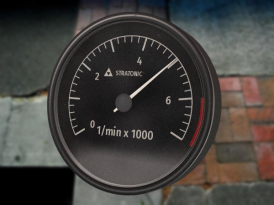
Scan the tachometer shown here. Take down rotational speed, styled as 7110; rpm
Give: 5000; rpm
